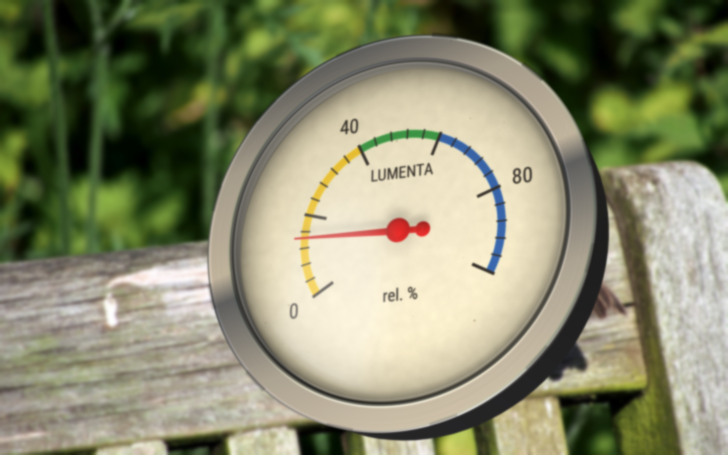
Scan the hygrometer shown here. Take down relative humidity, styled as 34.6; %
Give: 14; %
